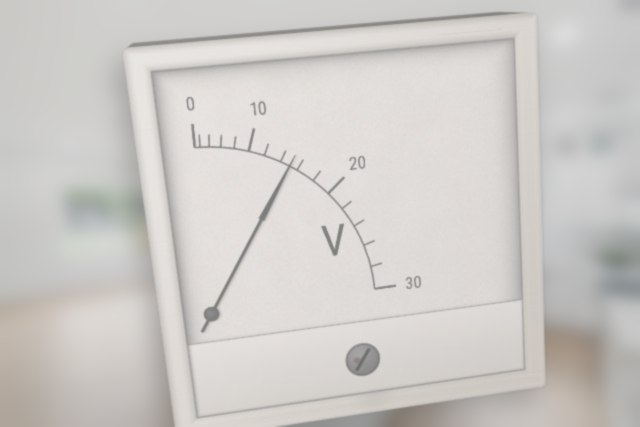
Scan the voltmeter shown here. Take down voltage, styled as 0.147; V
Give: 15; V
